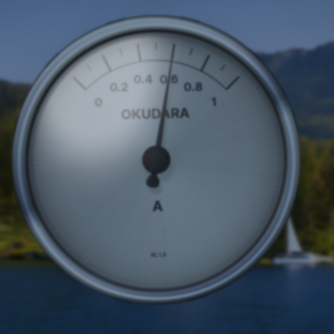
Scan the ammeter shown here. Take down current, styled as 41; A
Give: 0.6; A
